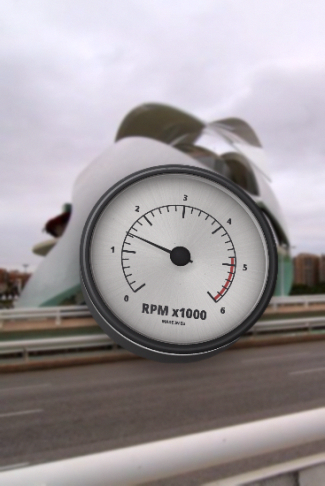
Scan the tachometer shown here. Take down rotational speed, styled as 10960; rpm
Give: 1400; rpm
